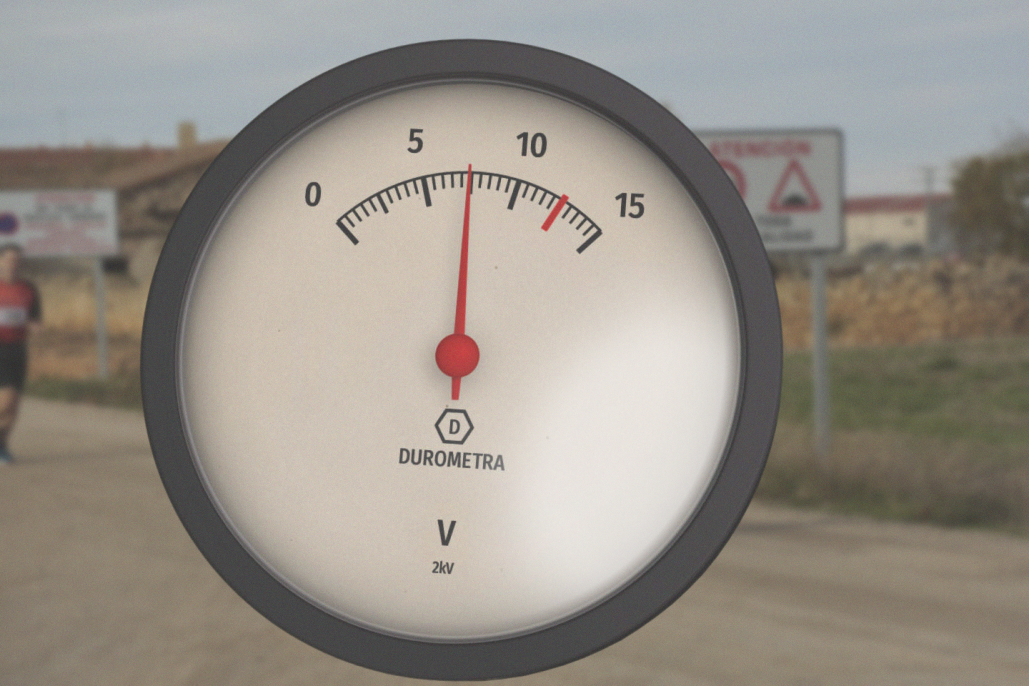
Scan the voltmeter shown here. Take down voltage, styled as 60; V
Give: 7.5; V
